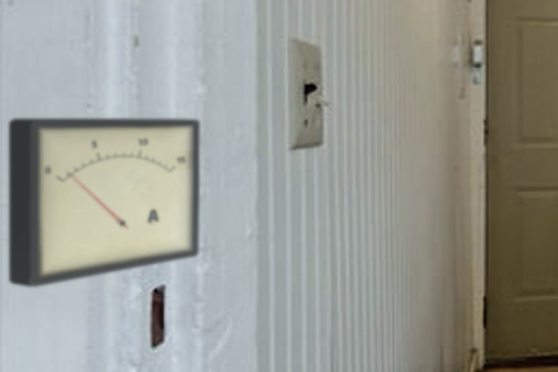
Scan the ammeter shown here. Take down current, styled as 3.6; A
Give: 1; A
